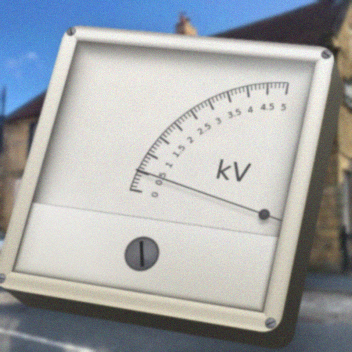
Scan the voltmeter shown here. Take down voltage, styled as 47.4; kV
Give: 0.5; kV
